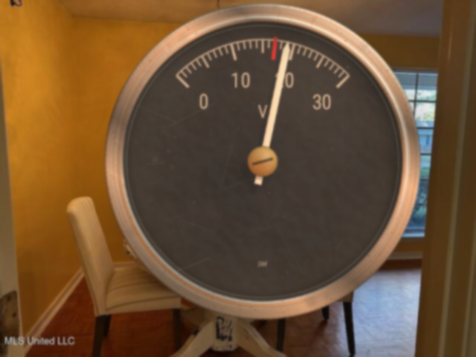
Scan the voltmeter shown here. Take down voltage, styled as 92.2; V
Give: 19; V
